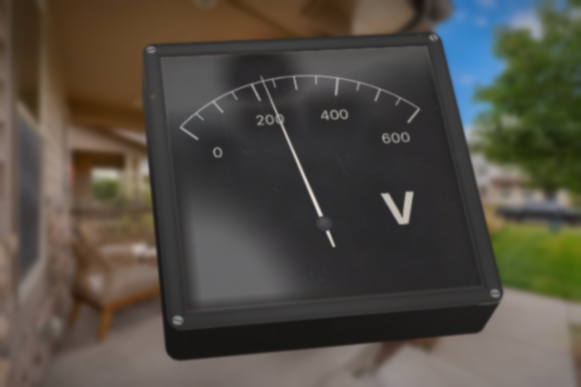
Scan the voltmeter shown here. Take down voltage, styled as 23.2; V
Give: 225; V
